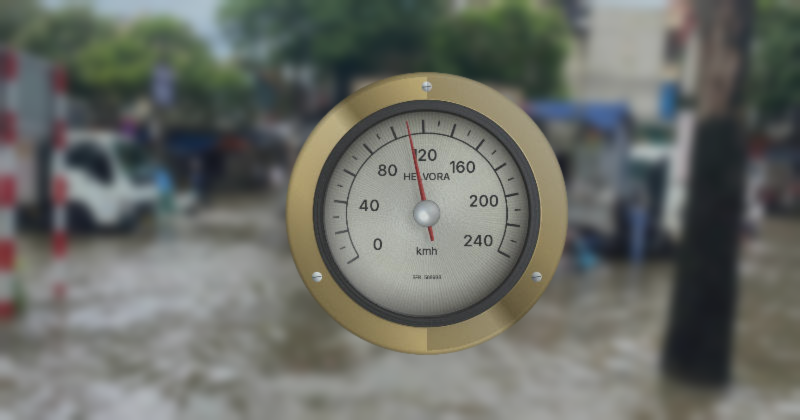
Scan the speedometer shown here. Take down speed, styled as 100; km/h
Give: 110; km/h
